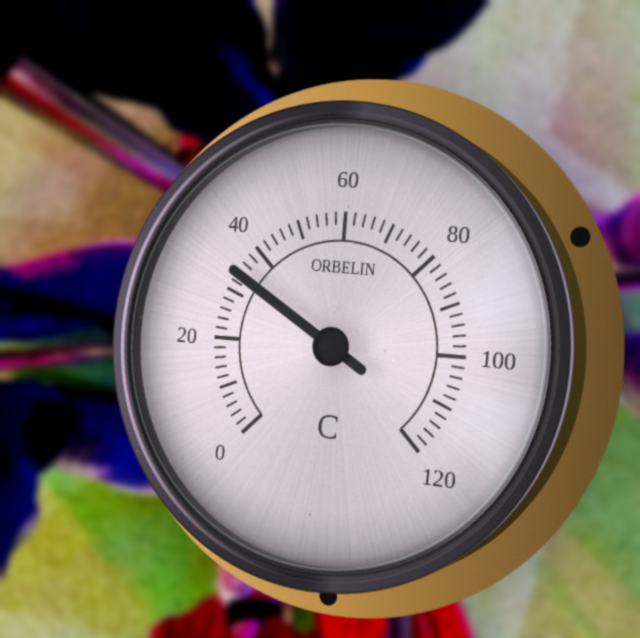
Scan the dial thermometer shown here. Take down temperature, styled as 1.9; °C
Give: 34; °C
